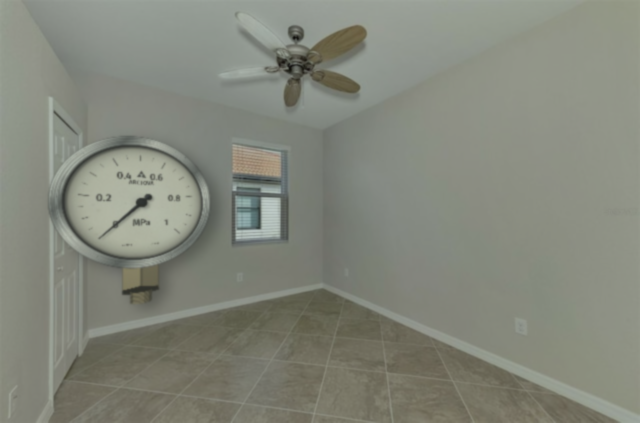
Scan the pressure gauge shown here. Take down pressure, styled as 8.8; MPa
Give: 0; MPa
